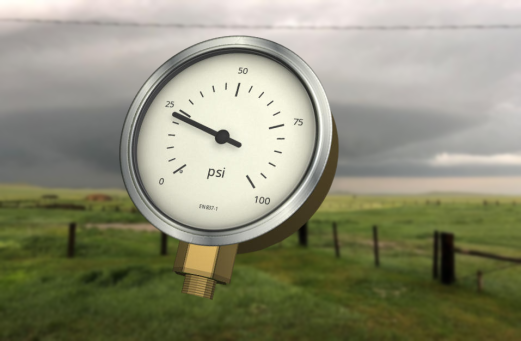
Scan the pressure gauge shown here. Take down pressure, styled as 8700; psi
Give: 22.5; psi
